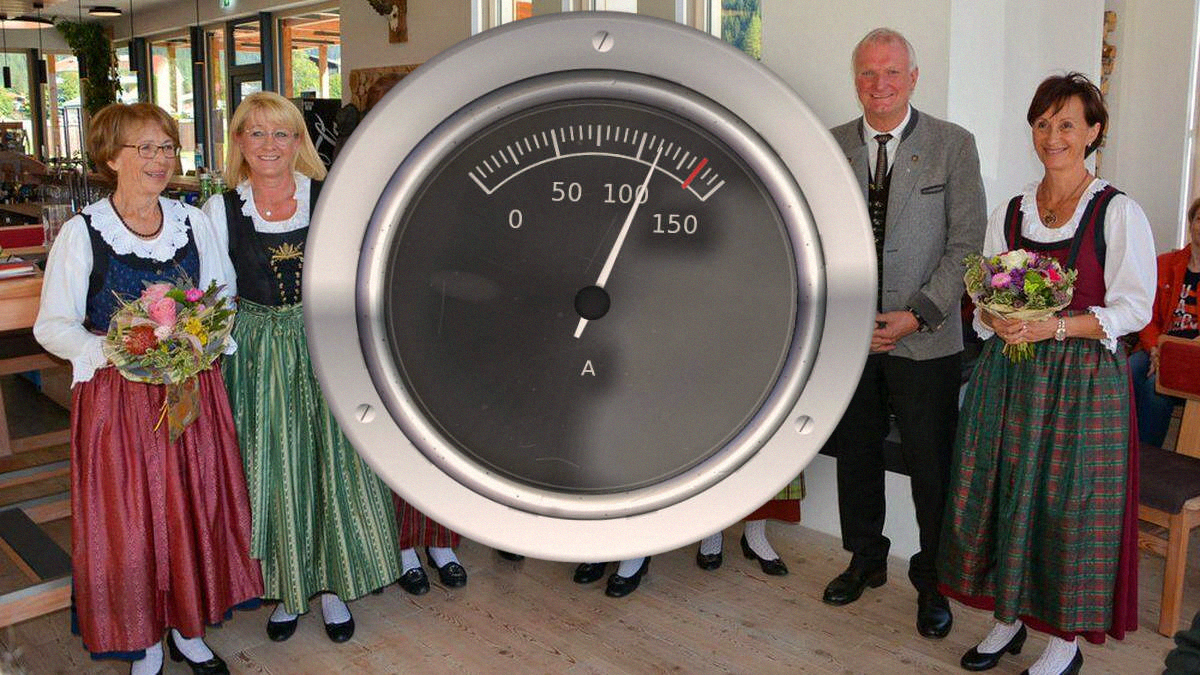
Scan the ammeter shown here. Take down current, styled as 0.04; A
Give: 110; A
